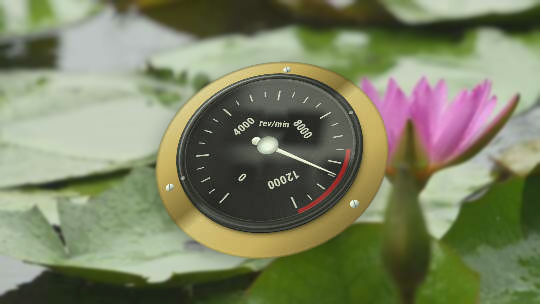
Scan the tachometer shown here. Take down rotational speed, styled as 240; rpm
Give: 10500; rpm
